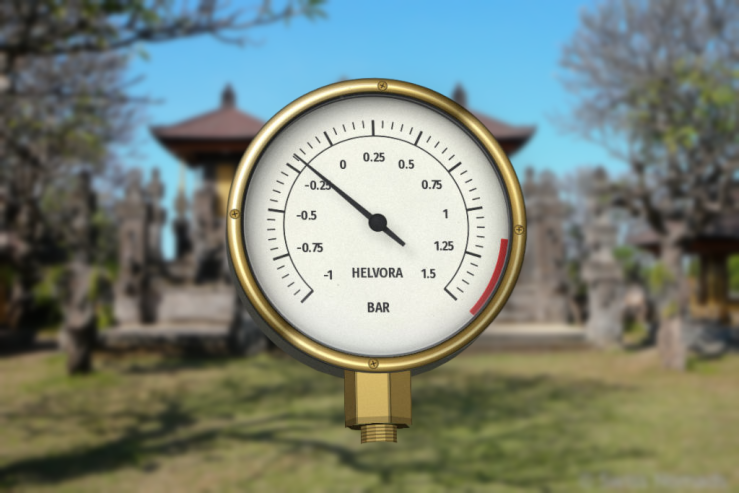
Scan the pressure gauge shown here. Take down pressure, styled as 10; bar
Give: -0.2; bar
